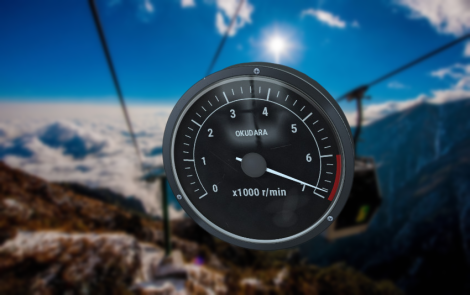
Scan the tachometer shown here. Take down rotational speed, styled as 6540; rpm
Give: 6800; rpm
